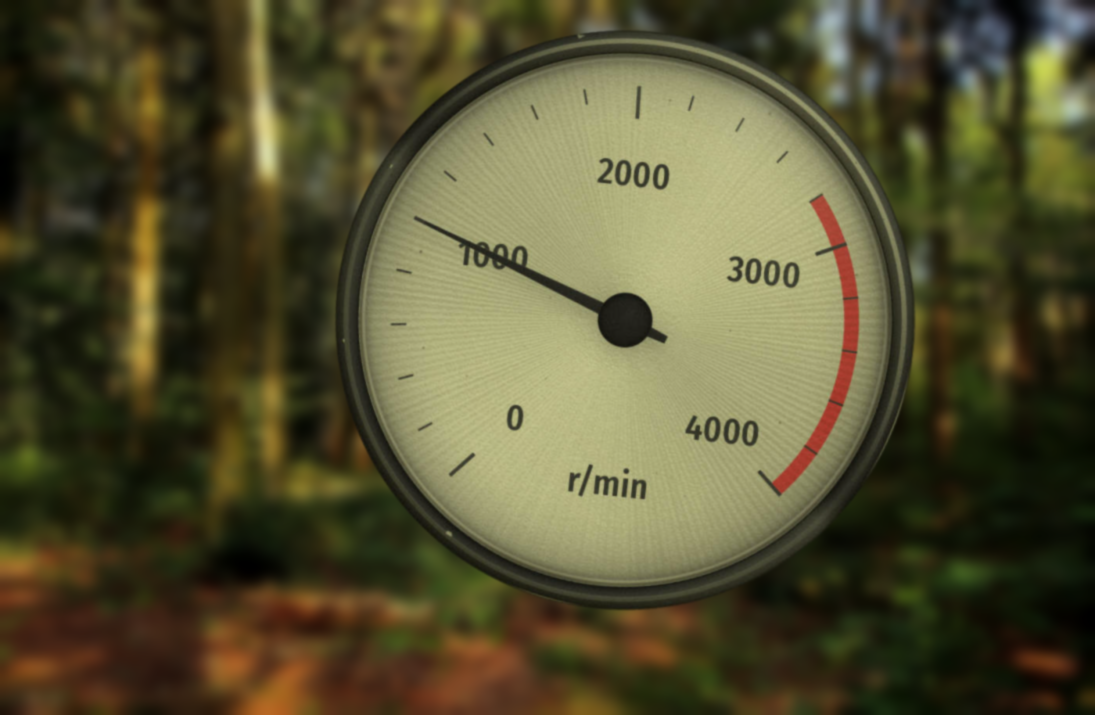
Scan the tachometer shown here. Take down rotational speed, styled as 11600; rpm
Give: 1000; rpm
